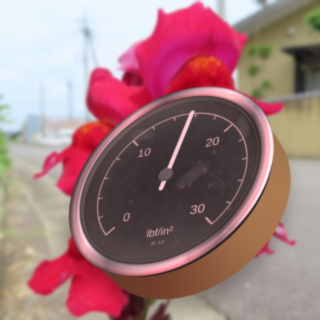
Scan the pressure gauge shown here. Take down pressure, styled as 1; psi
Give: 16; psi
